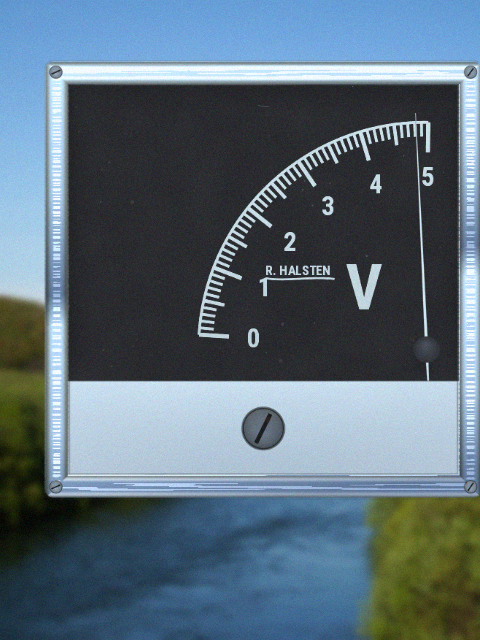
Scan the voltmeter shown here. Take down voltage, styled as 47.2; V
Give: 4.8; V
